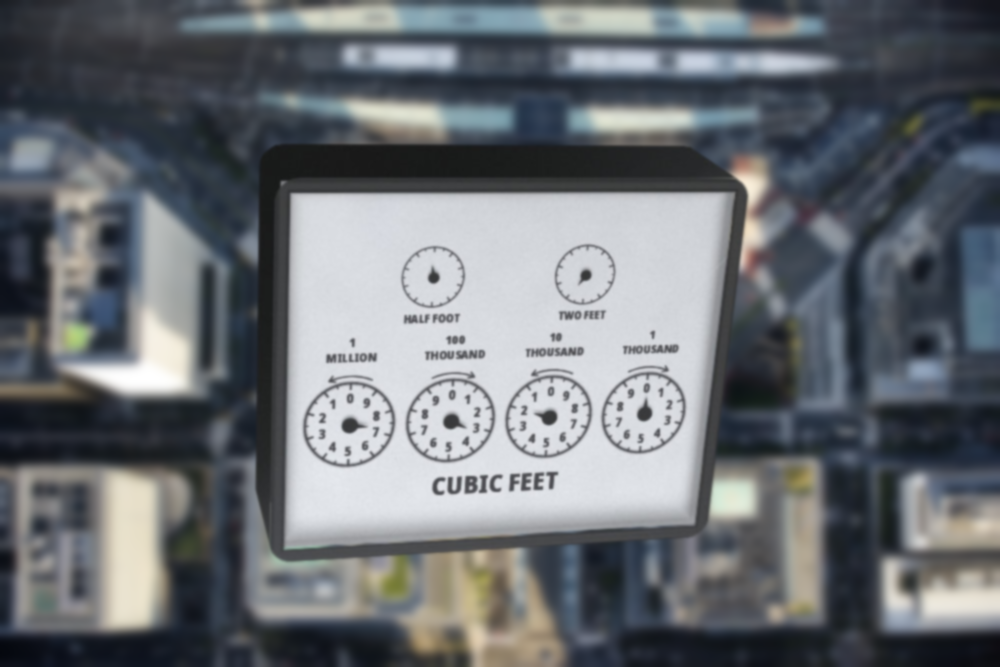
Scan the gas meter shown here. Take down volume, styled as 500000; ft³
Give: 732000; ft³
